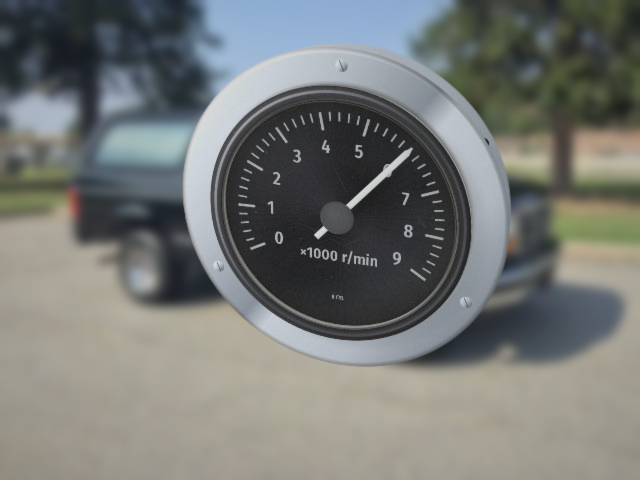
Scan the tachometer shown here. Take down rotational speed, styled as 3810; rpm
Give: 6000; rpm
